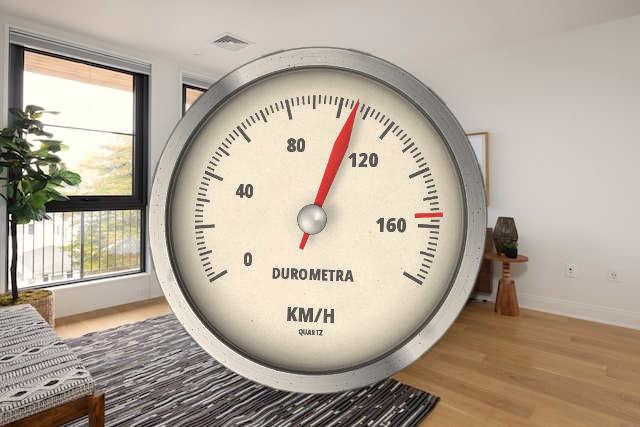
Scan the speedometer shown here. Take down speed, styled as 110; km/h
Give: 106; km/h
